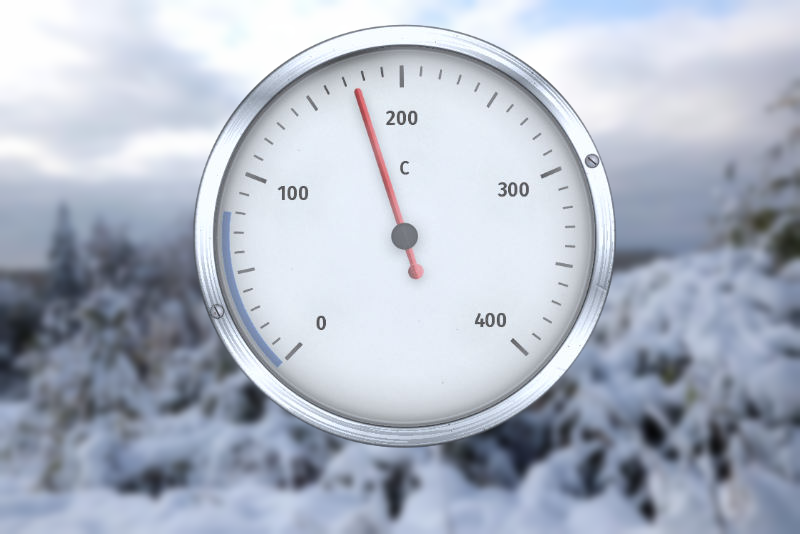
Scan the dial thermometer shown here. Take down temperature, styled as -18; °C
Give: 175; °C
